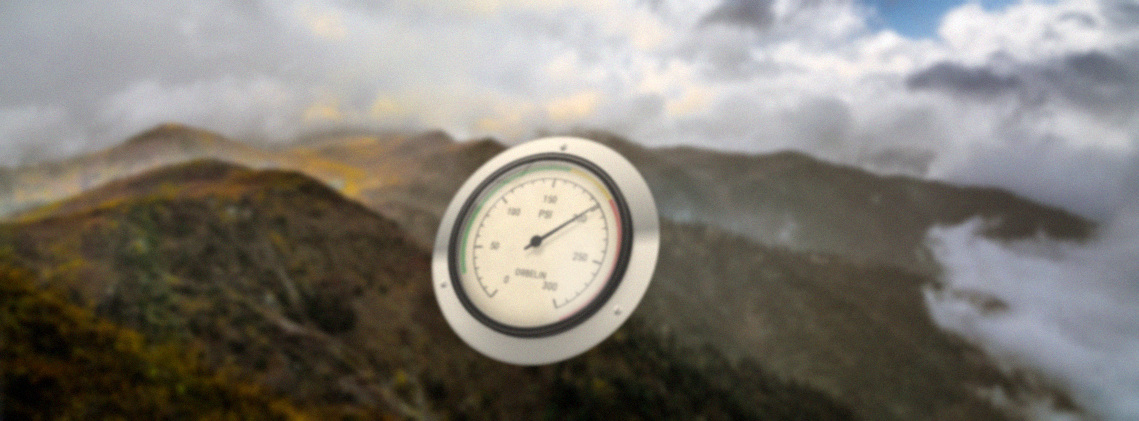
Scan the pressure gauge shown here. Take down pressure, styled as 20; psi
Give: 200; psi
